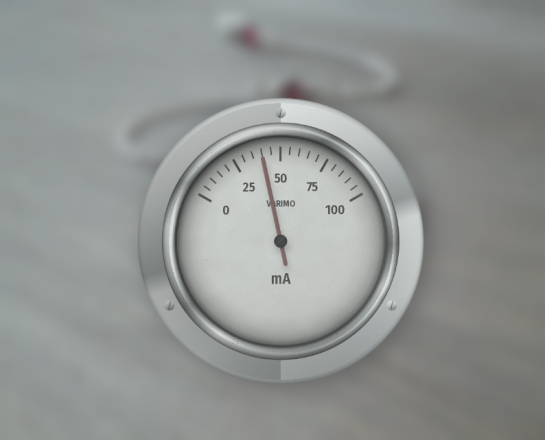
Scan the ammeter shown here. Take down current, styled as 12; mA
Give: 40; mA
